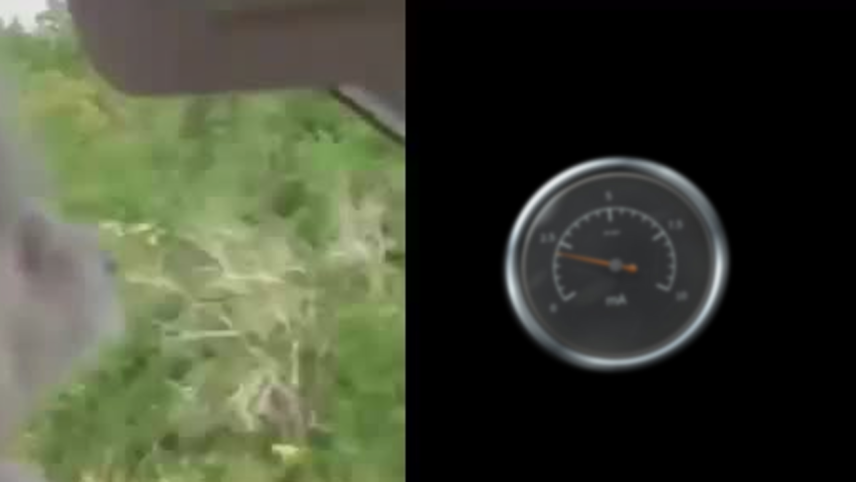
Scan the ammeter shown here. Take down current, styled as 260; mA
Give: 2; mA
